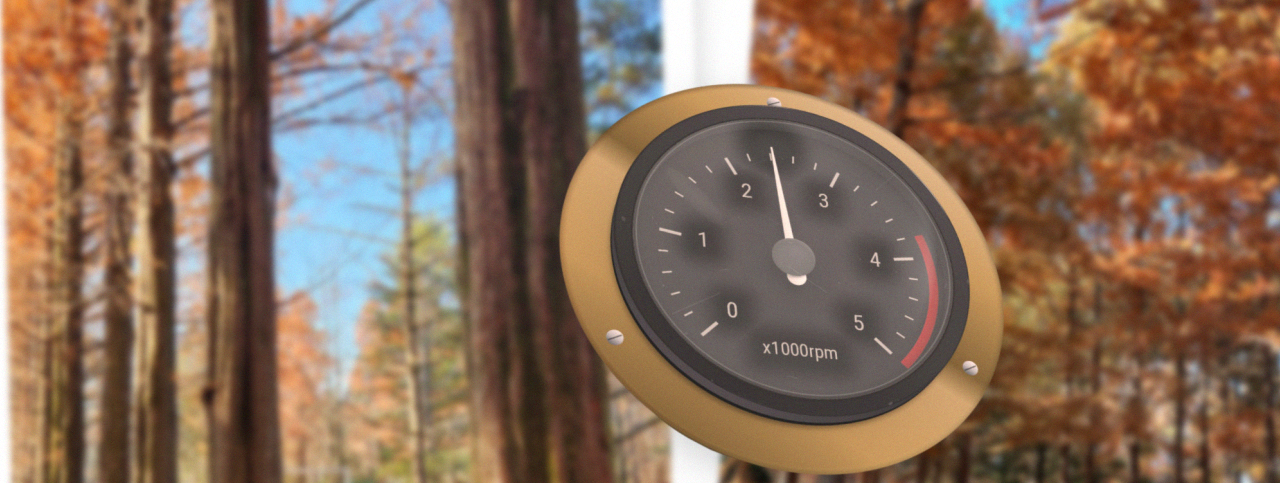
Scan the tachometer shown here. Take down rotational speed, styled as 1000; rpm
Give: 2400; rpm
